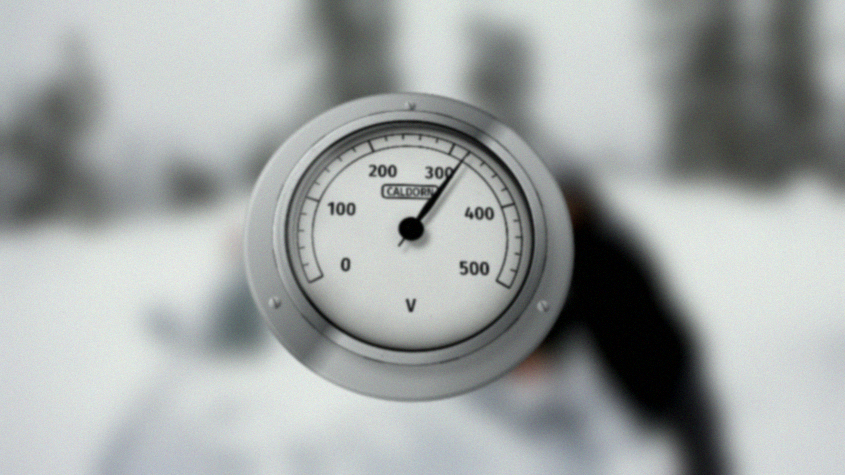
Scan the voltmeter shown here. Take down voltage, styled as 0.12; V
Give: 320; V
